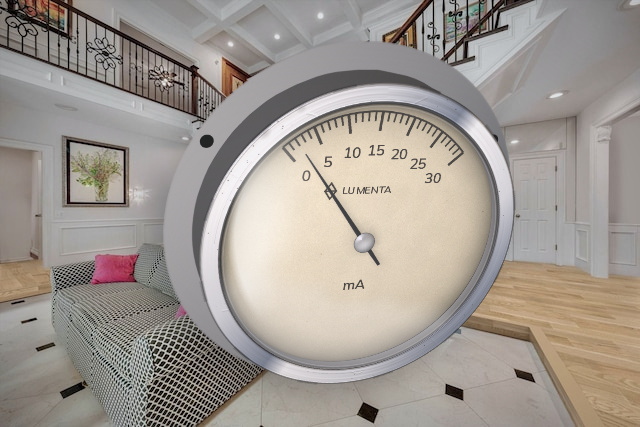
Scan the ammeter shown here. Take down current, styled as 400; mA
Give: 2; mA
